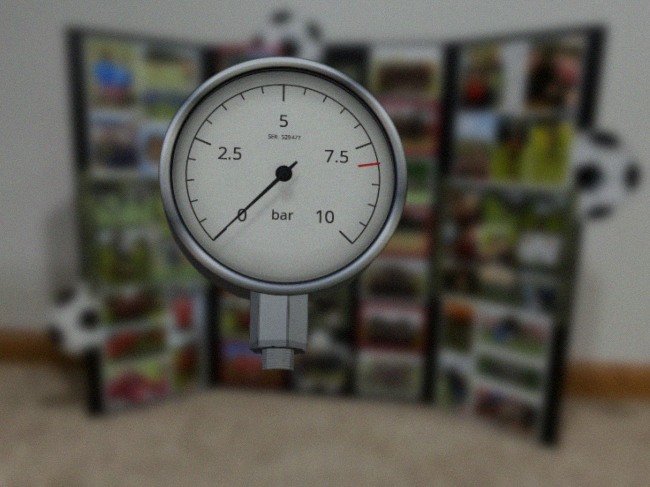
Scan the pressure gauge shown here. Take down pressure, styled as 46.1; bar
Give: 0; bar
